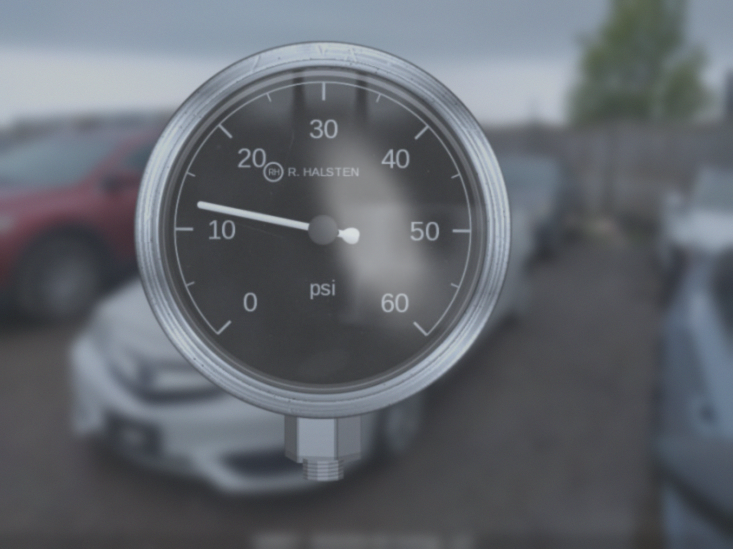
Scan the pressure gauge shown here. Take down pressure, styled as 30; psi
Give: 12.5; psi
